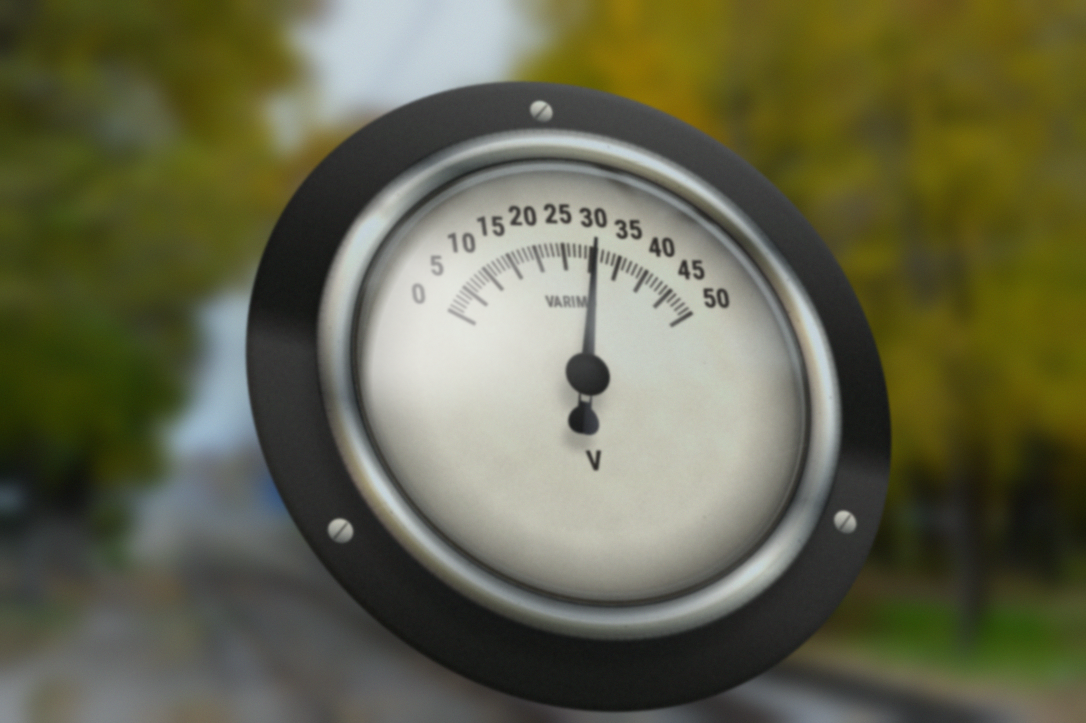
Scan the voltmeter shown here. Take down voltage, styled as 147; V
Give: 30; V
